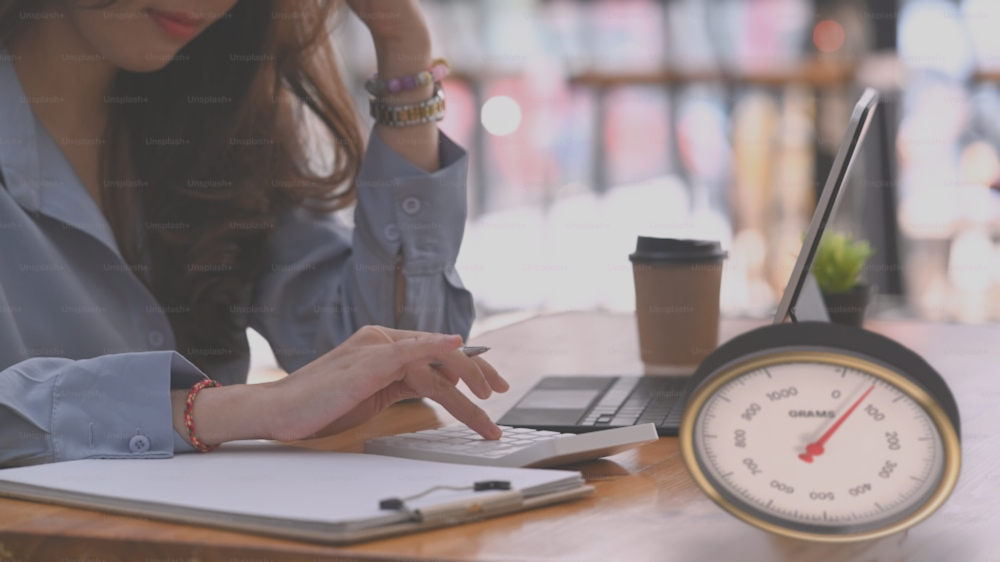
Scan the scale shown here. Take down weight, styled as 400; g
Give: 50; g
